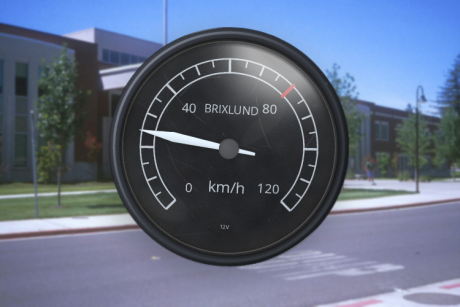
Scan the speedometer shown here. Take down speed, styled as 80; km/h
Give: 25; km/h
